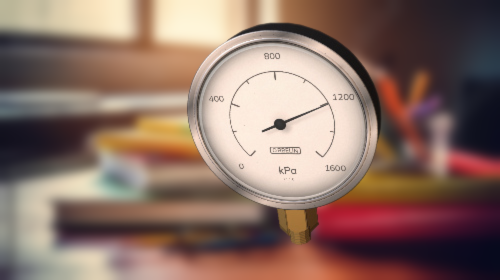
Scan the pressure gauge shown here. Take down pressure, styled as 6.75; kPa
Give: 1200; kPa
